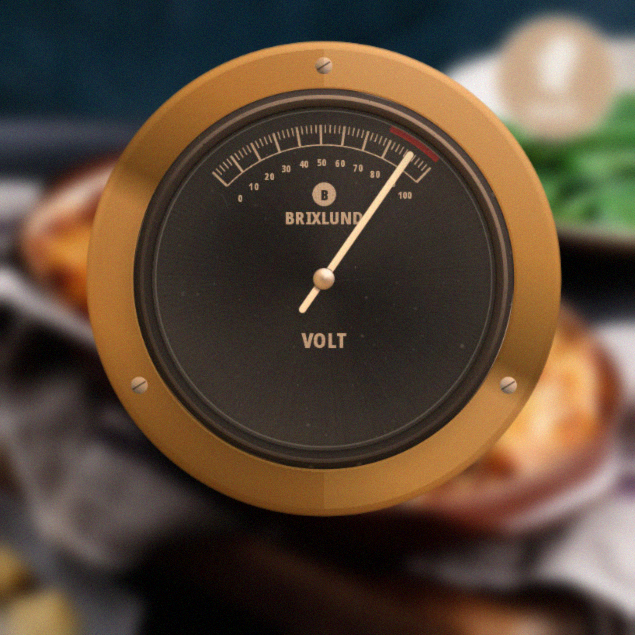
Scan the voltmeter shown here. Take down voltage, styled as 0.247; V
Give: 90; V
